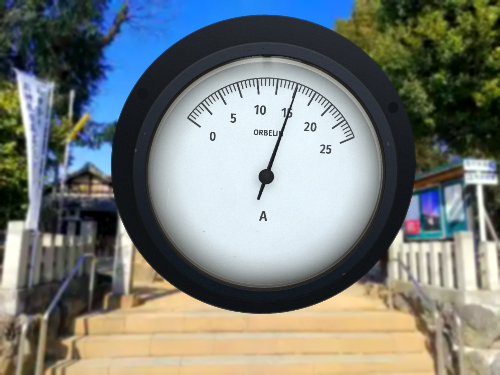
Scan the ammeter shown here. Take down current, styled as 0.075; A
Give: 15; A
